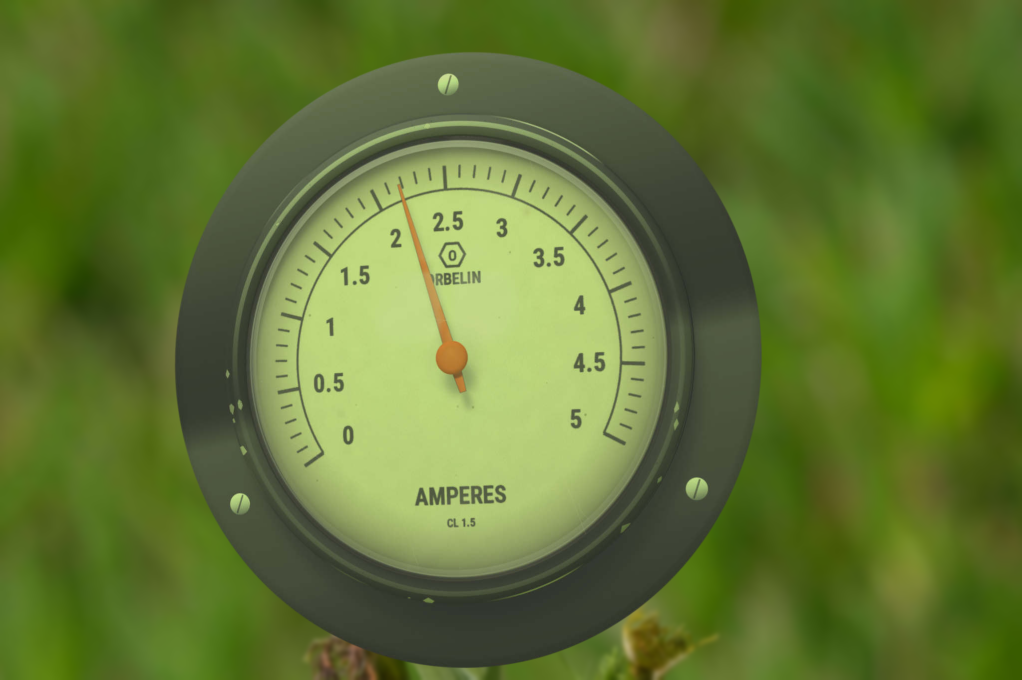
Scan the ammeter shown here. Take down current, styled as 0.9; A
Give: 2.2; A
